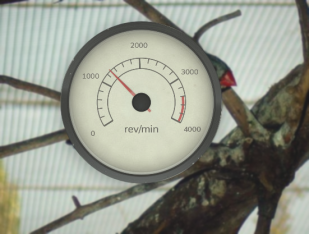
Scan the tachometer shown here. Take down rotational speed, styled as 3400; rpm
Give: 1300; rpm
